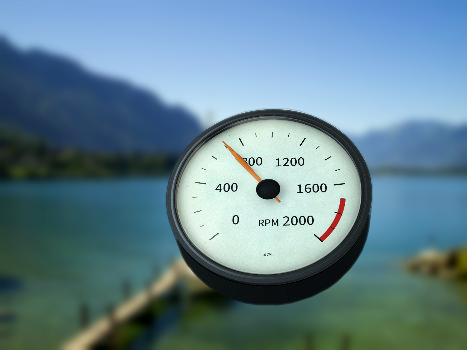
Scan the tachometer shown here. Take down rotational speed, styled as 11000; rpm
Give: 700; rpm
